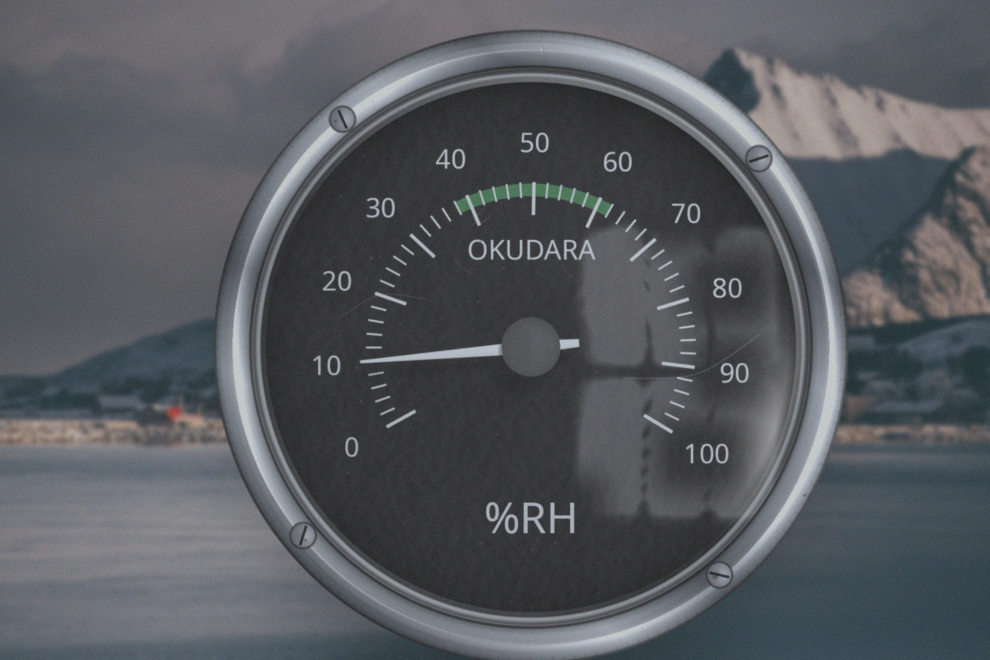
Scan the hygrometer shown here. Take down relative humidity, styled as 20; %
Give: 10; %
